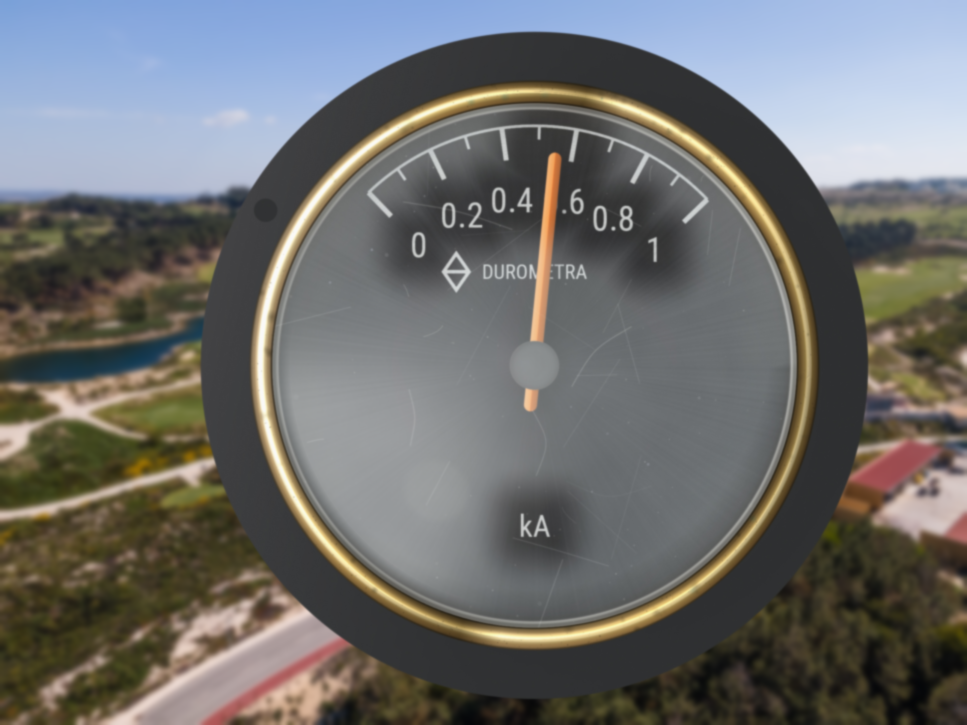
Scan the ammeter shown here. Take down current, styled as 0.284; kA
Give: 0.55; kA
